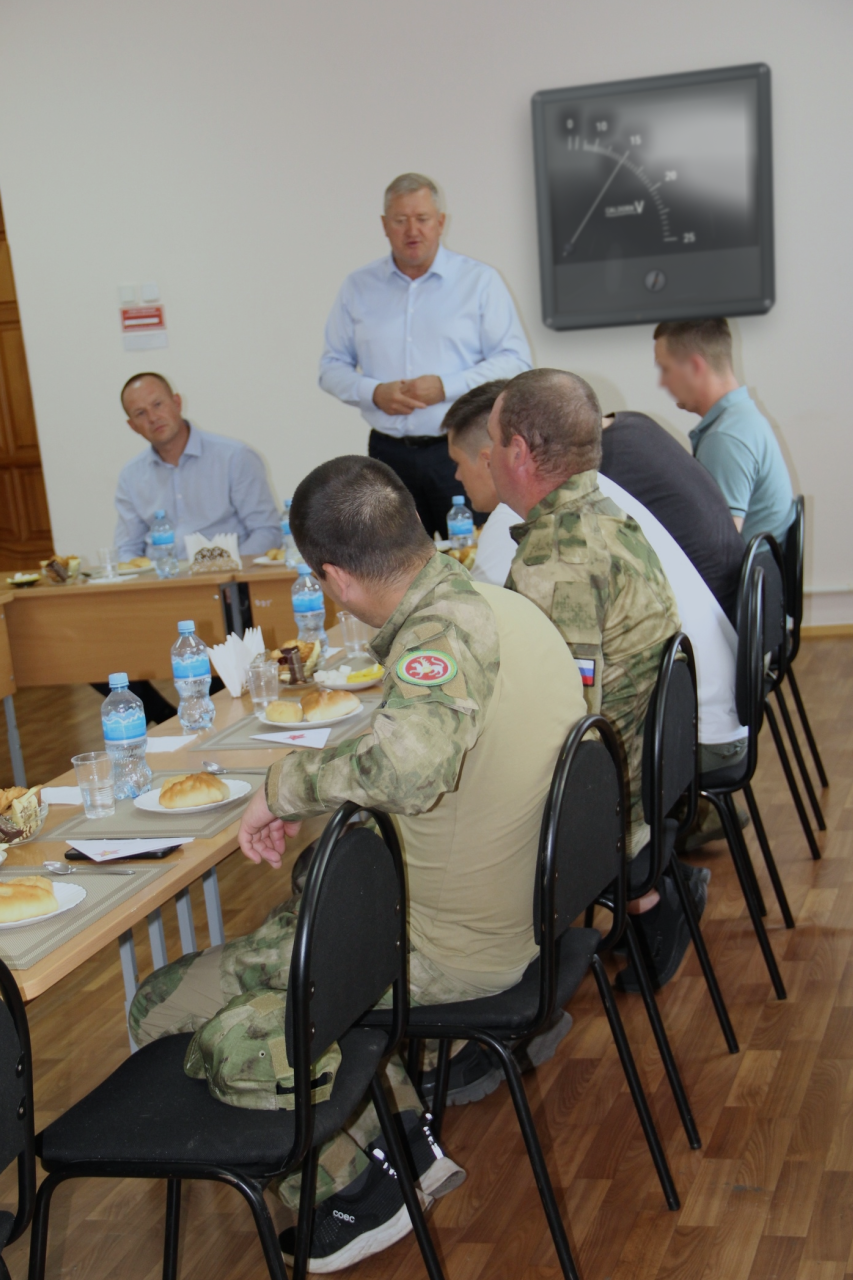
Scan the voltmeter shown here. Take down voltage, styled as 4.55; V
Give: 15; V
